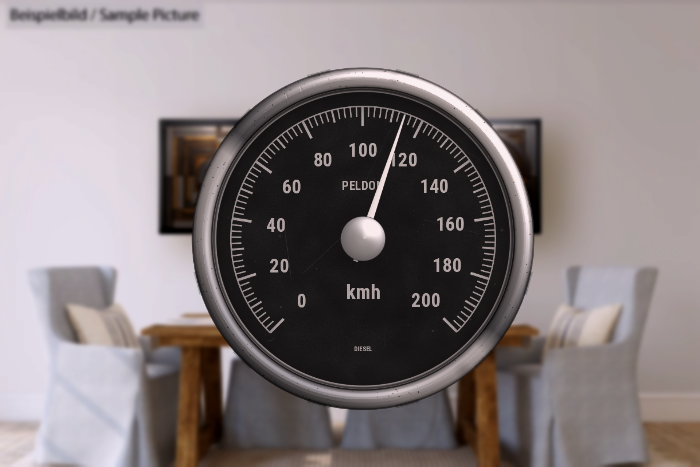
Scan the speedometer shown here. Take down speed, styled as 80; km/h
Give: 114; km/h
